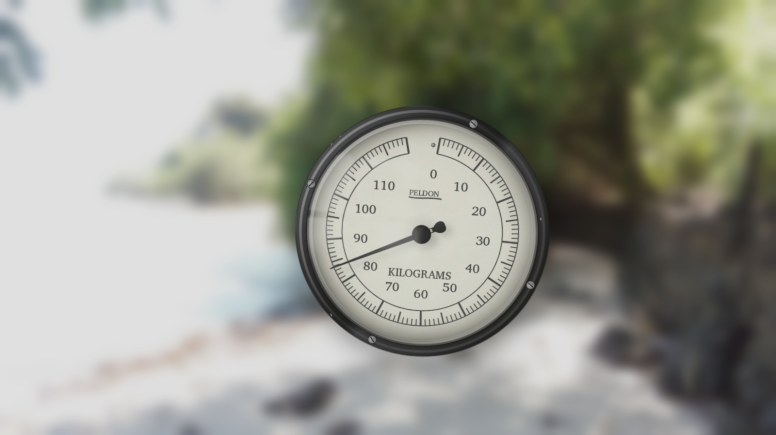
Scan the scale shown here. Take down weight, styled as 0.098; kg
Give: 84; kg
